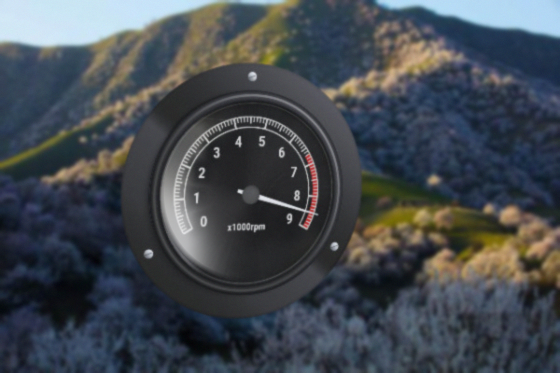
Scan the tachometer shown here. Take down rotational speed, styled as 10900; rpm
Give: 8500; rpm
